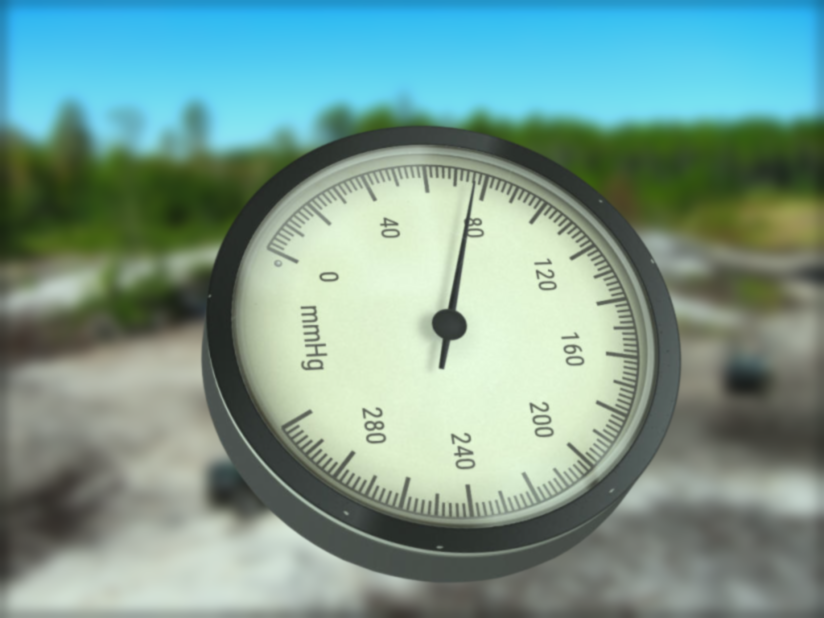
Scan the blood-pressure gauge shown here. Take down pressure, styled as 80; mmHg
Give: 76; mmHg
